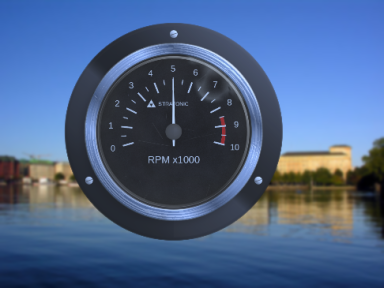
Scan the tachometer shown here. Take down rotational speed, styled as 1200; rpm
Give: 5000; rpm
